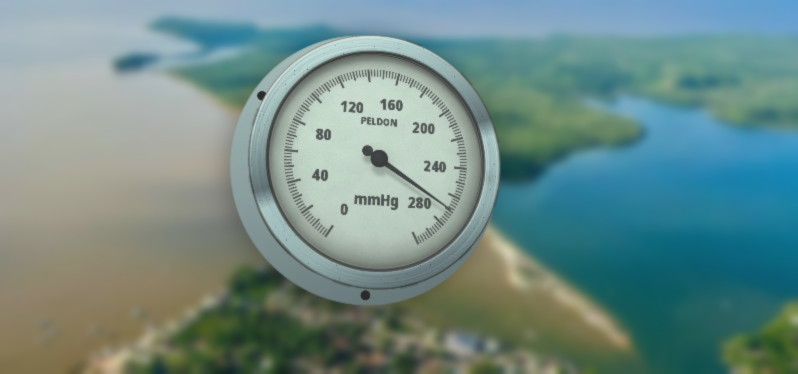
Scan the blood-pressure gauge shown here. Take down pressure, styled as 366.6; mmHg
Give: 270; mmHg
